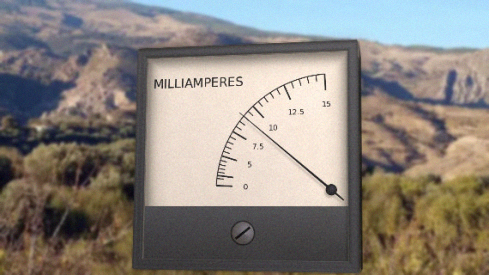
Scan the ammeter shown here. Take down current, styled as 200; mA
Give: 9; mA
